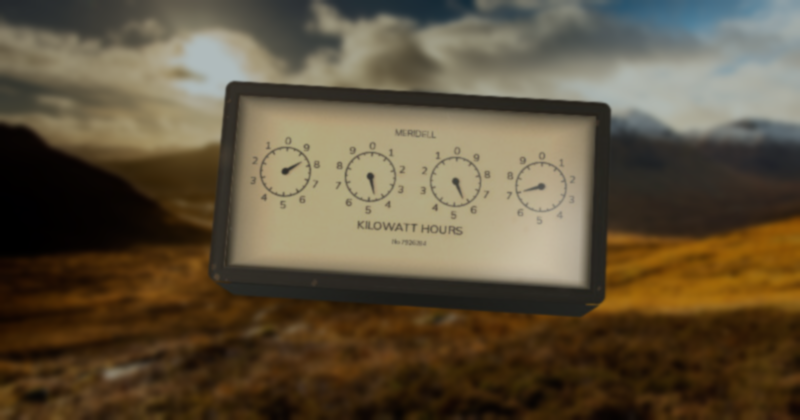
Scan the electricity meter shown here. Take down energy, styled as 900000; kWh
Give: 8457; kWh
